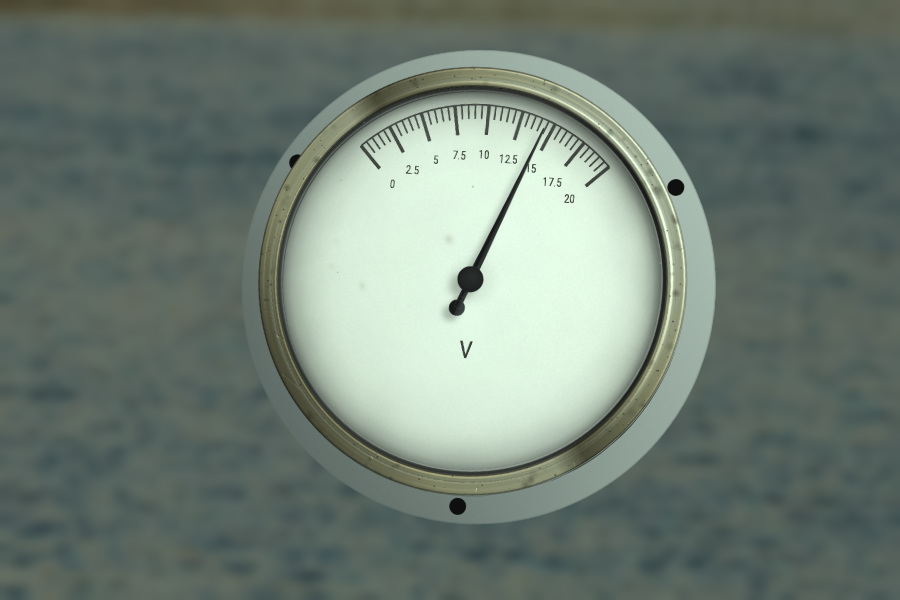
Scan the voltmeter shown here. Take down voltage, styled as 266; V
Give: 14.5; V
